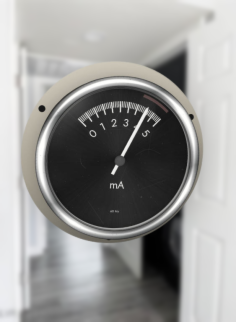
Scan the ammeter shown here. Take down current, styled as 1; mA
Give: 4; mA
